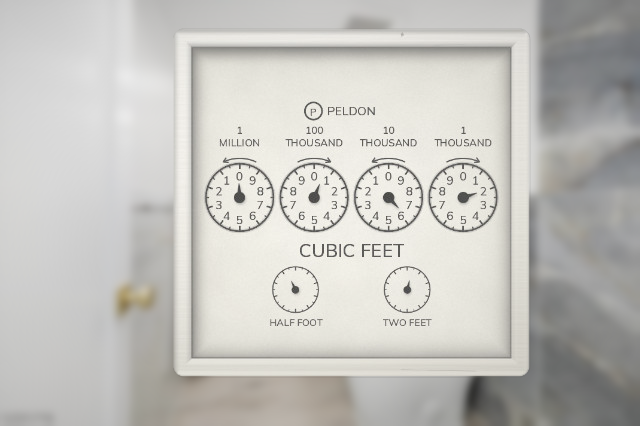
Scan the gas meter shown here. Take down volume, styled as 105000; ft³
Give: 6200; ft³
